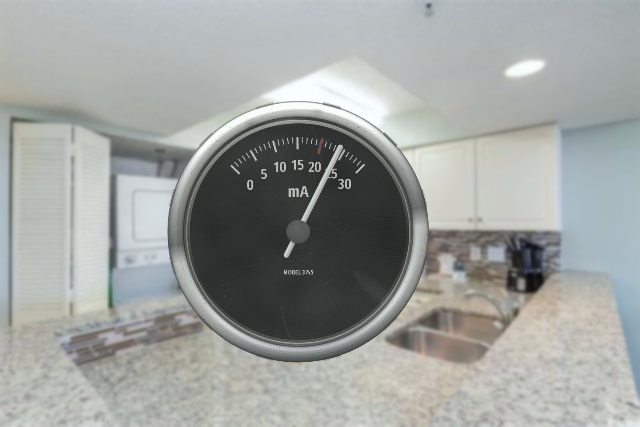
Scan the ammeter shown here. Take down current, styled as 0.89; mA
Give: 24; mA
